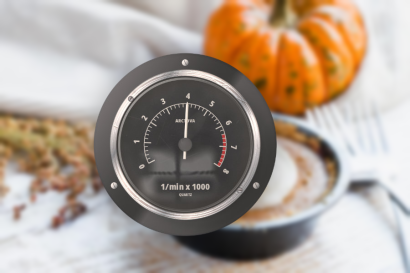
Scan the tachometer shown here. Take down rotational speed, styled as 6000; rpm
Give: 4000; rpm
